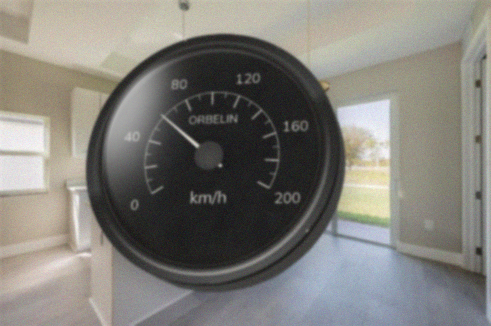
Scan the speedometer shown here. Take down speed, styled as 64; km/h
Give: 60; km/h
